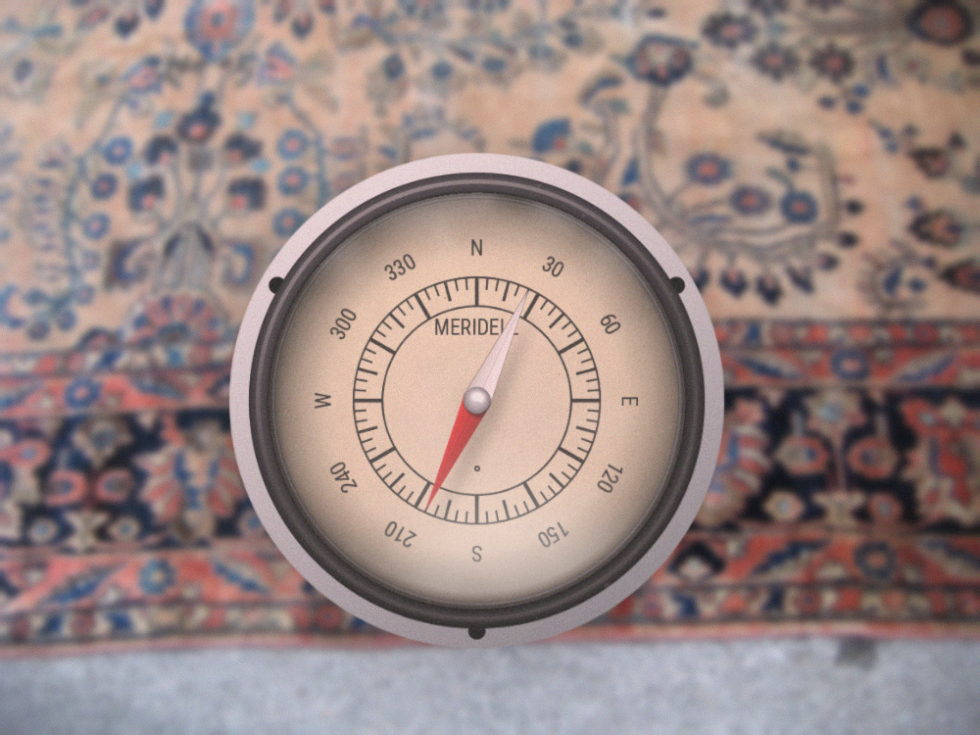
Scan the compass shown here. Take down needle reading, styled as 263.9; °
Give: 205; °
